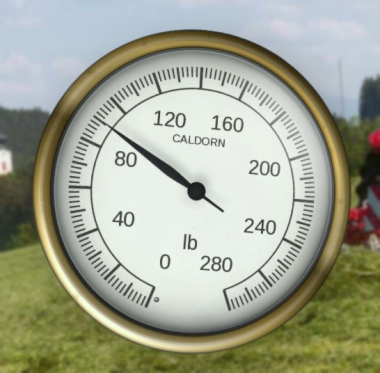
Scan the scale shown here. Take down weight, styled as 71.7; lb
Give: 90; lb
